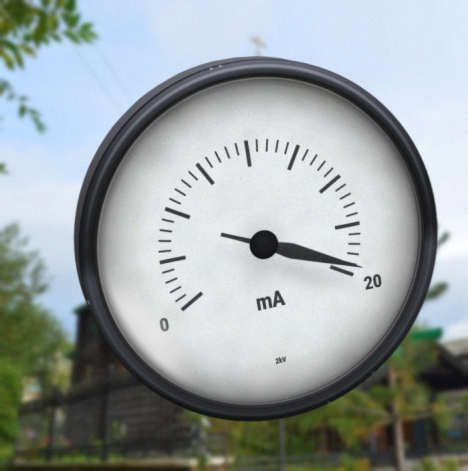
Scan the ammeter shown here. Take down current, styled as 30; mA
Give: 19.5; mA
